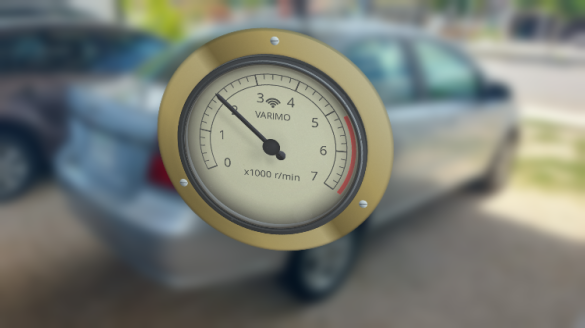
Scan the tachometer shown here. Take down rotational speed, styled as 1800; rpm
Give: 2000; rpm
